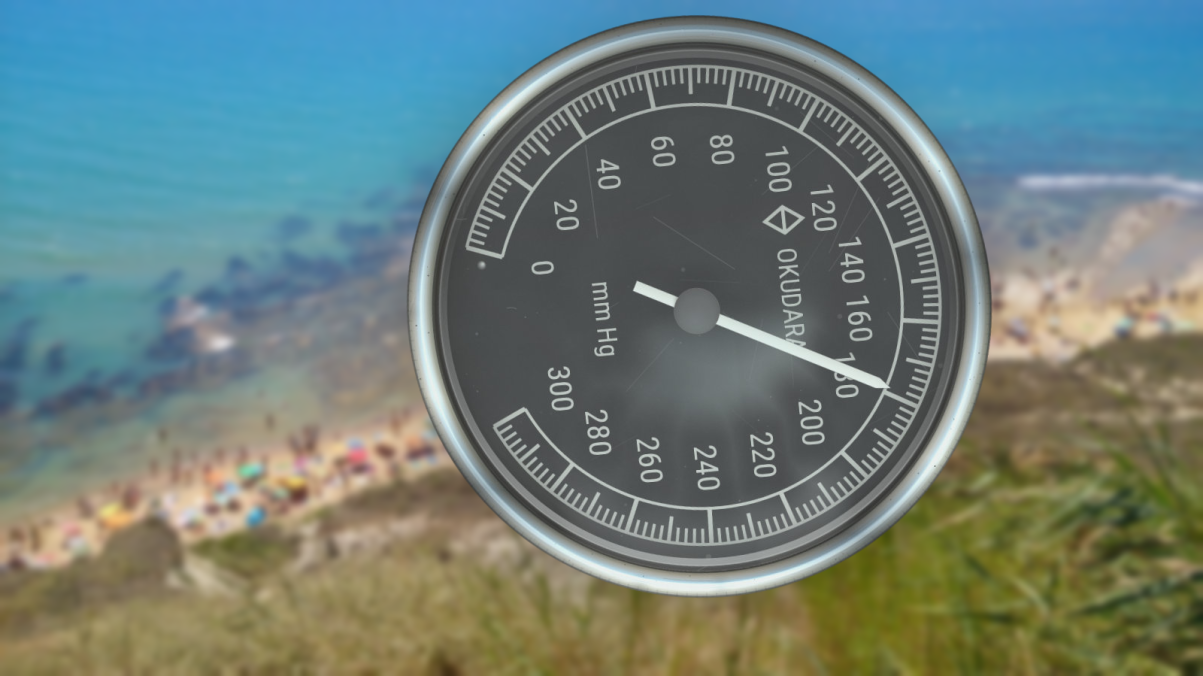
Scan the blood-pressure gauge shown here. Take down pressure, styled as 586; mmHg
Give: 178; mmHg
